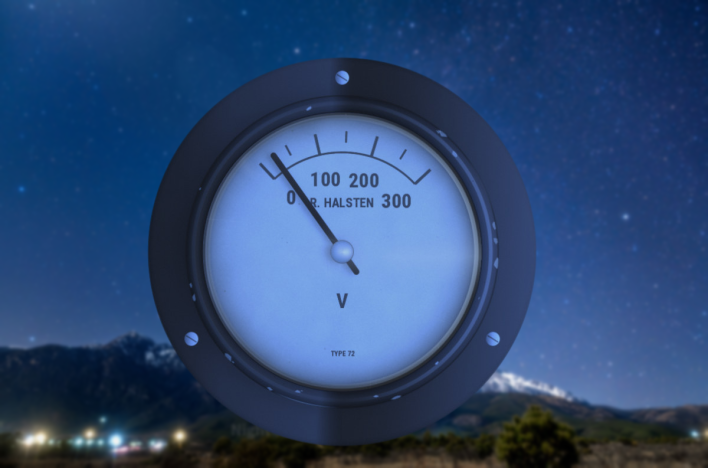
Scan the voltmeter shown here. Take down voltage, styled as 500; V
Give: 25; V
